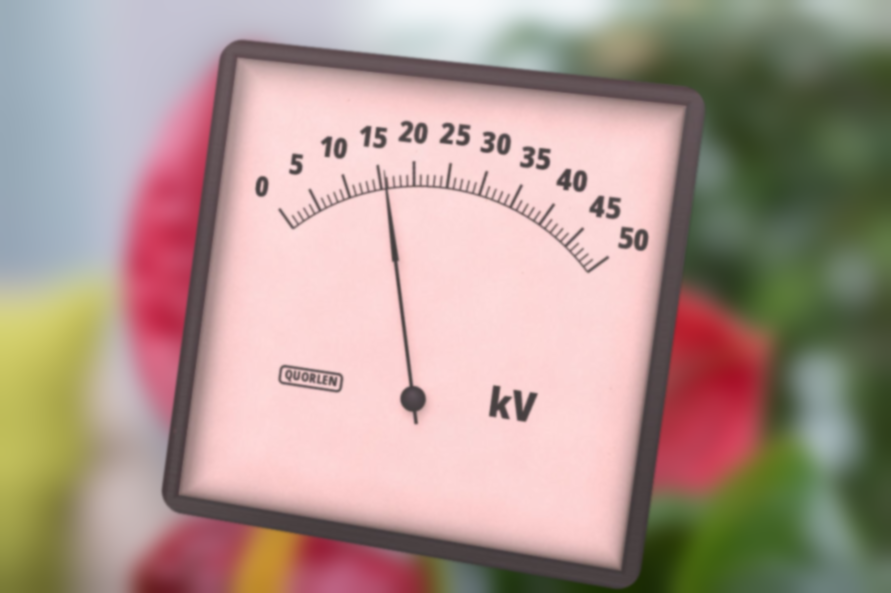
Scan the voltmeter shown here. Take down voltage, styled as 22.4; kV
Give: 16; kV
